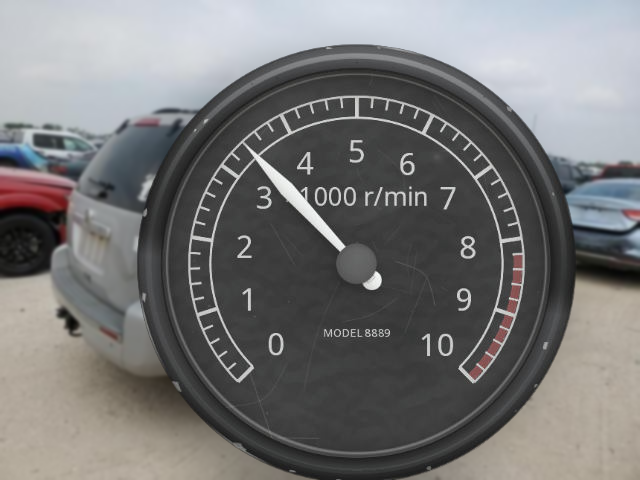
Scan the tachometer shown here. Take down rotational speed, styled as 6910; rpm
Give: 3400; rpm
